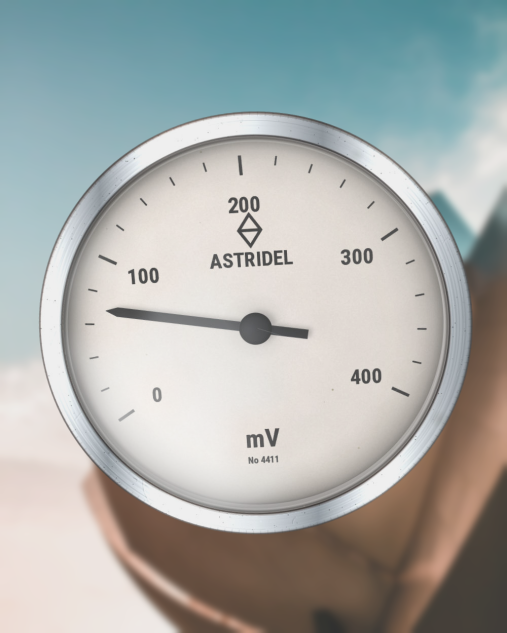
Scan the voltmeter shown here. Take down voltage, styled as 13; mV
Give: 70; mV
